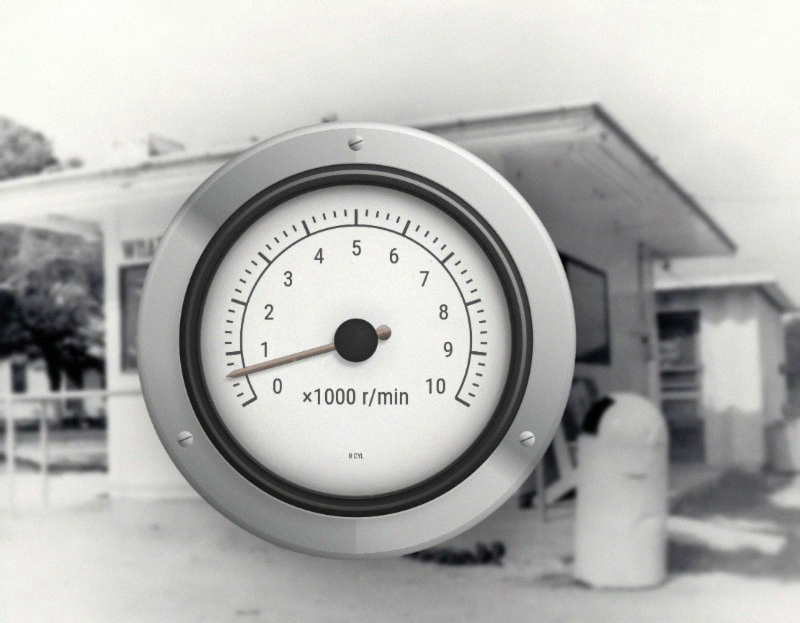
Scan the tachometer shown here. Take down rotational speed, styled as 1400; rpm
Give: 600; rpm
